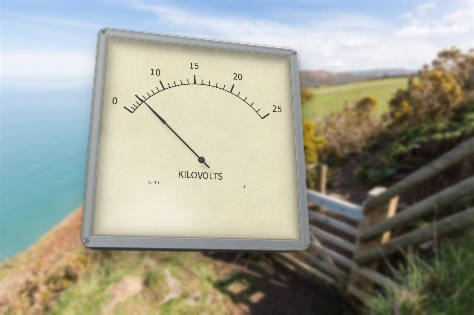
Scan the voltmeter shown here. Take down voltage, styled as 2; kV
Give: 5; kV
